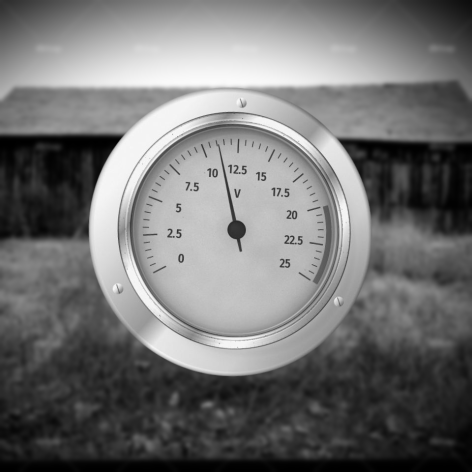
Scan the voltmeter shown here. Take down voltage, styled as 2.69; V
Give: 11; V
